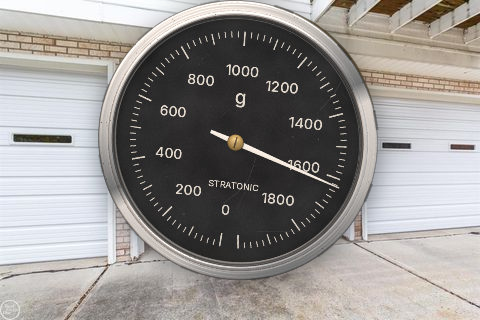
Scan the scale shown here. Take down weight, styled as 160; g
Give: 1620; g
